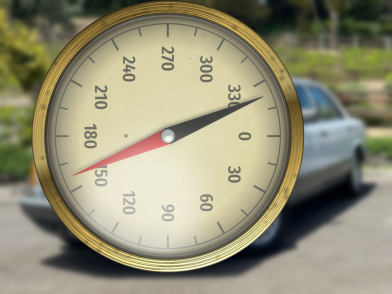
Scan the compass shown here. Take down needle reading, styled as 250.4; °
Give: 157.5; °
